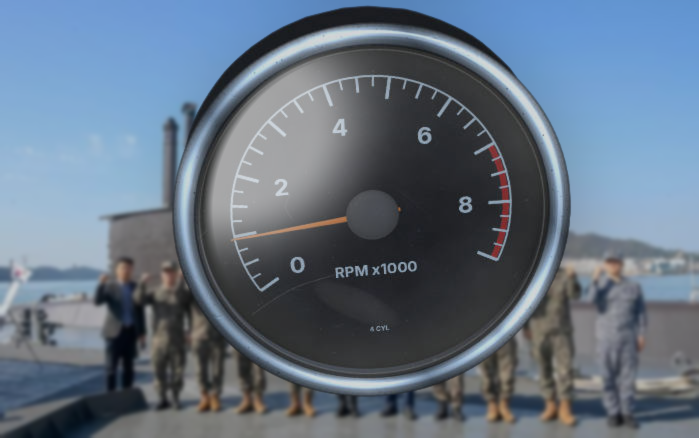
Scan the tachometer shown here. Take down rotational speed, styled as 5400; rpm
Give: 1000; rpm
